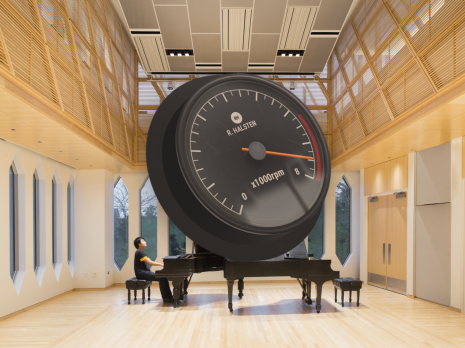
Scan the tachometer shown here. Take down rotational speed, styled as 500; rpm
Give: 7500; rpm
